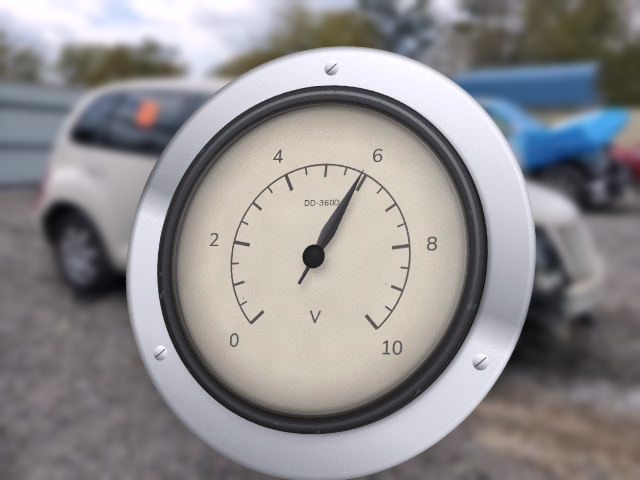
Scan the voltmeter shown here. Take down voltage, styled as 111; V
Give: 6; V
